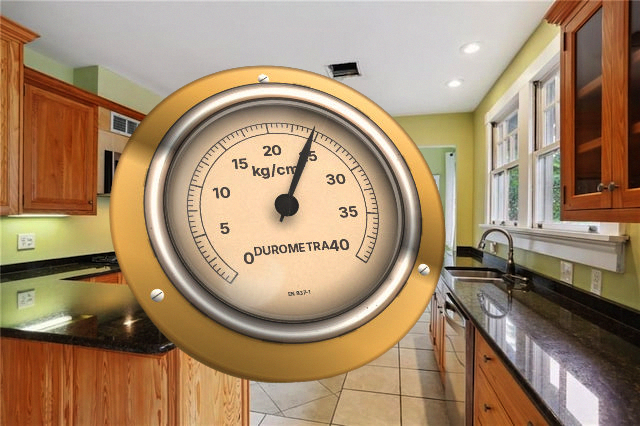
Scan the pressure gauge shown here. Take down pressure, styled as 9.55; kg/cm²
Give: 24.5; kg/cm²
